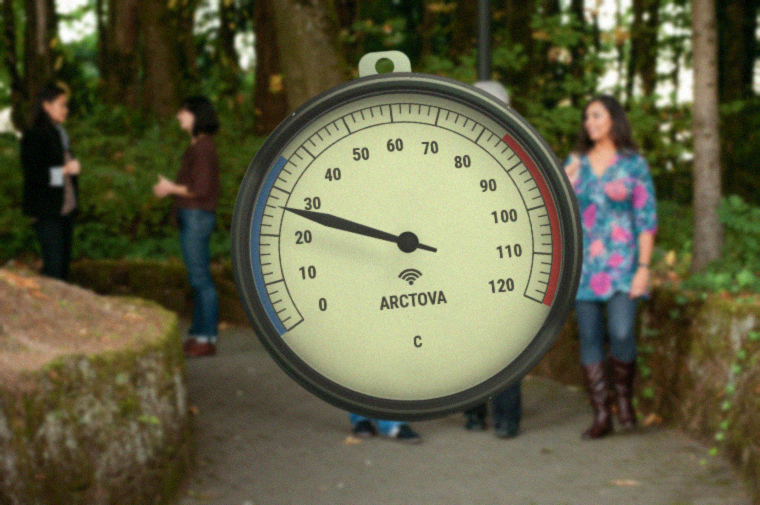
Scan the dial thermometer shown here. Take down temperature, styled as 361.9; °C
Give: 26; °C
